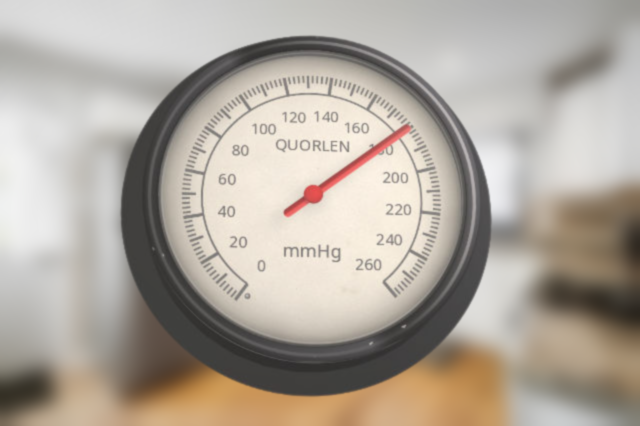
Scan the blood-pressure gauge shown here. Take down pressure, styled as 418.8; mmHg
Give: 180; mmHg
